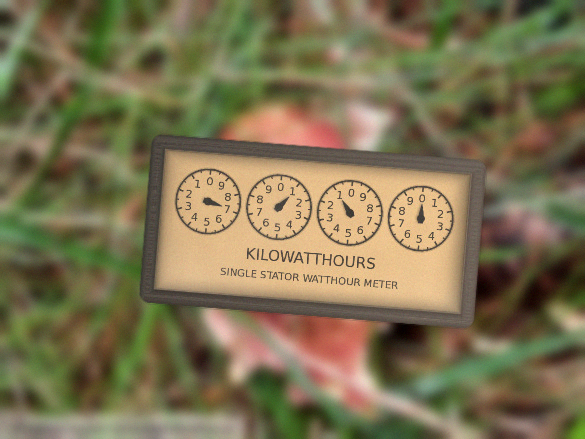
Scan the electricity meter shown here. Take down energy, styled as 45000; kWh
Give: 7110; kWh
